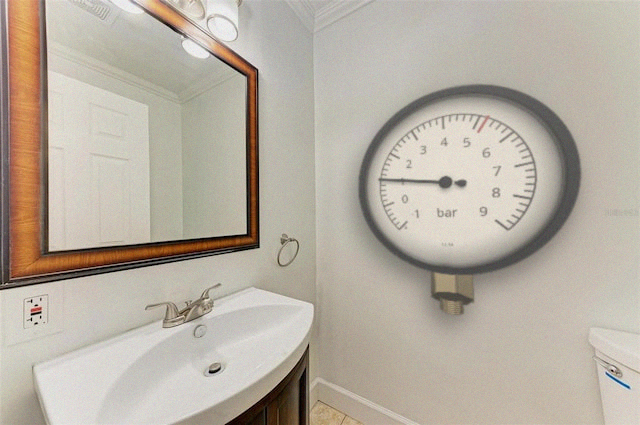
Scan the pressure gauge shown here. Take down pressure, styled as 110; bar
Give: 1; bar
